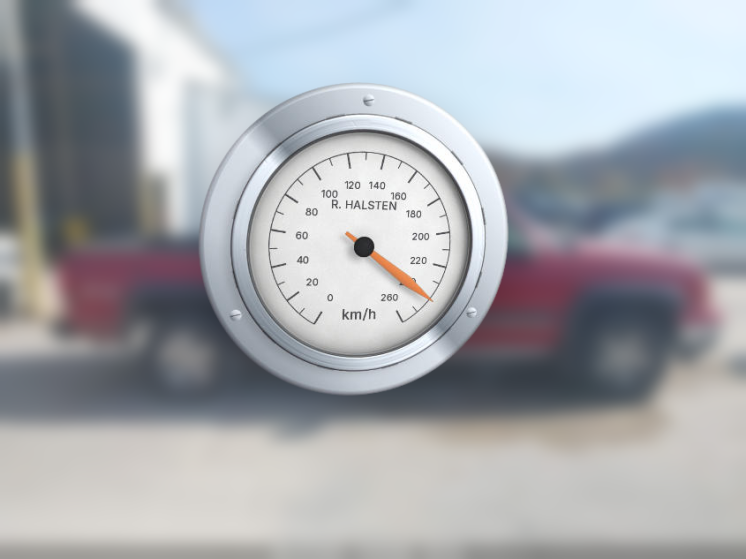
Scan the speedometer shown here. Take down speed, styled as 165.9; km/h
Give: 240; km/h
